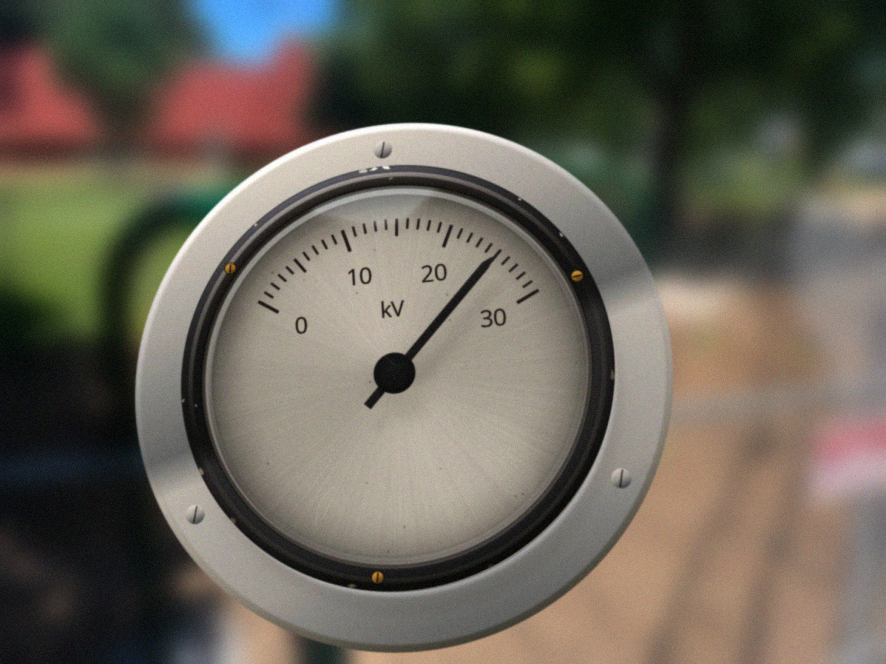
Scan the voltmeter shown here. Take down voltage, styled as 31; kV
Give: 25; kV
